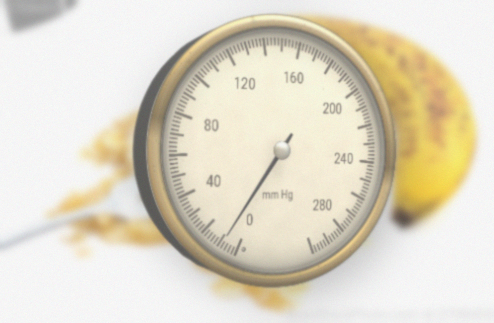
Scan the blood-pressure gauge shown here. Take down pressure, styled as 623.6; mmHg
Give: 10; mmHg
